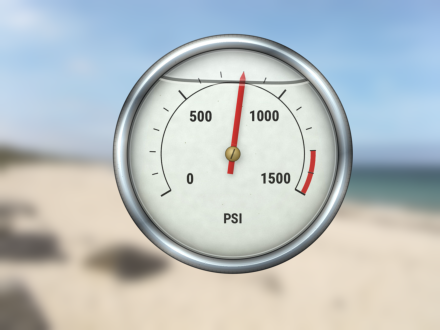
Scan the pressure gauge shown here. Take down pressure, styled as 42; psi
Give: 800; psi
